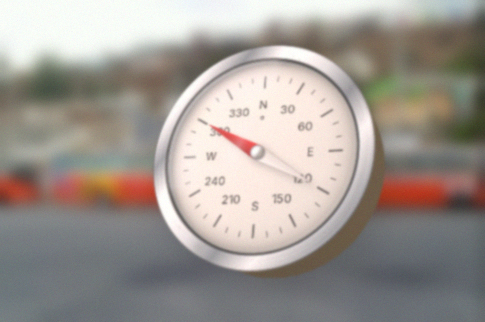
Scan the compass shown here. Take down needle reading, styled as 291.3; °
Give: 300; °
